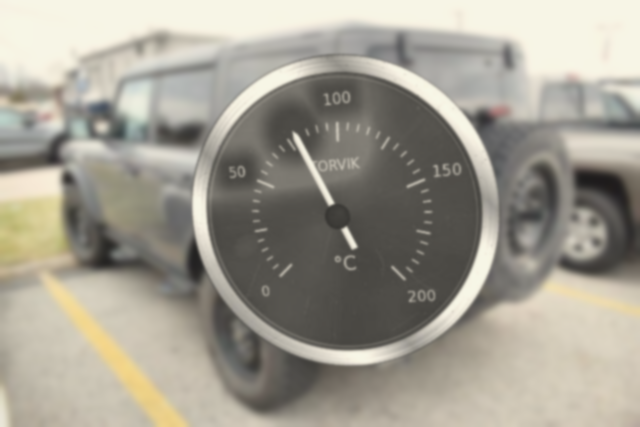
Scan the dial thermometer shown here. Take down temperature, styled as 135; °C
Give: 80; °C
